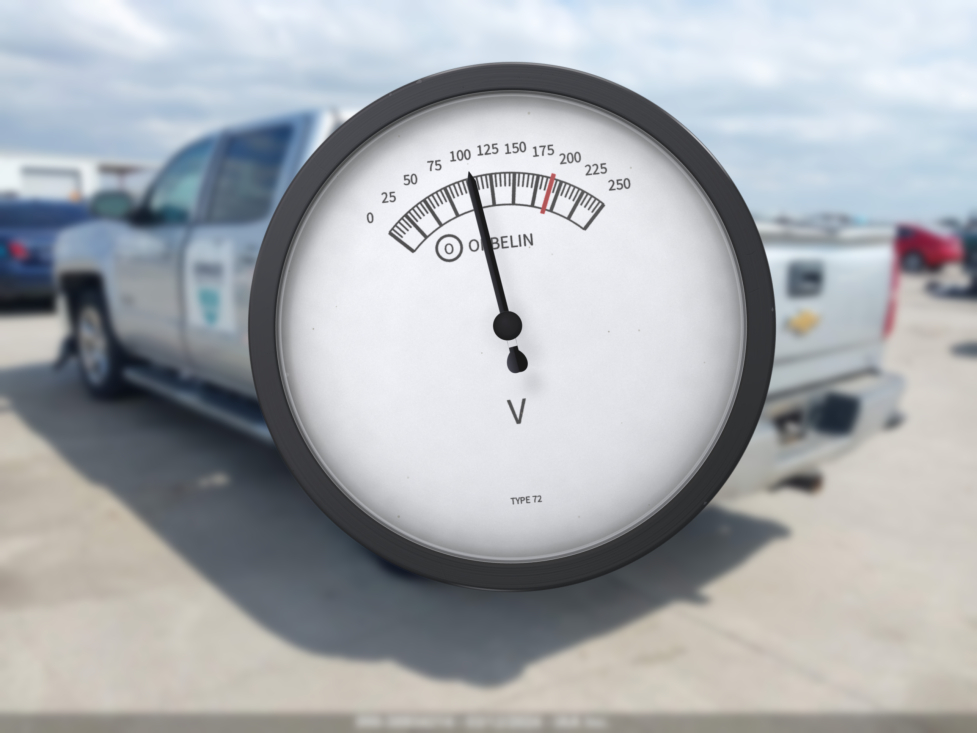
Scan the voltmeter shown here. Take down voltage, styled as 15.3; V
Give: 105; V
